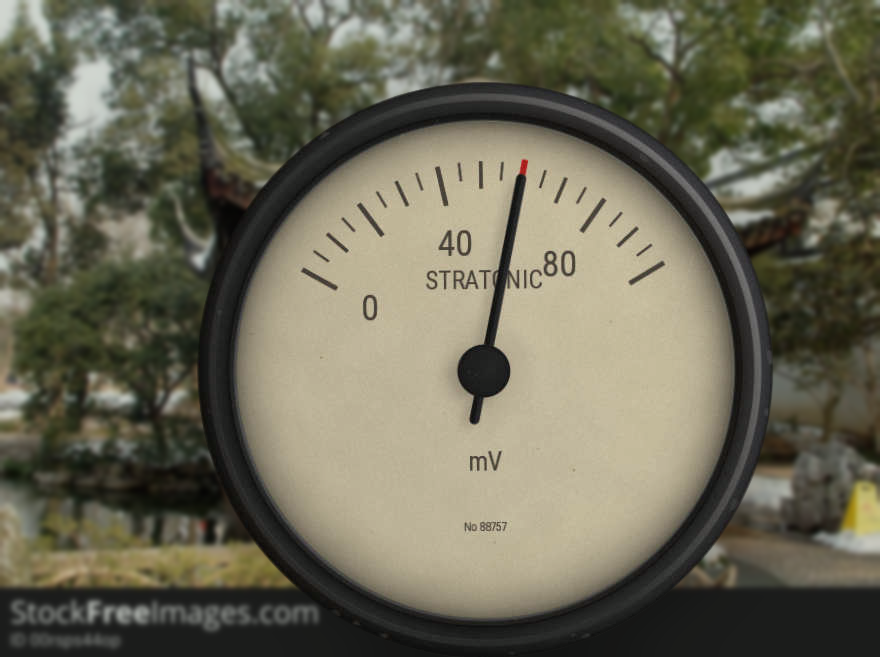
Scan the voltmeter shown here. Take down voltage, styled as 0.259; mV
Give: 60; mV
